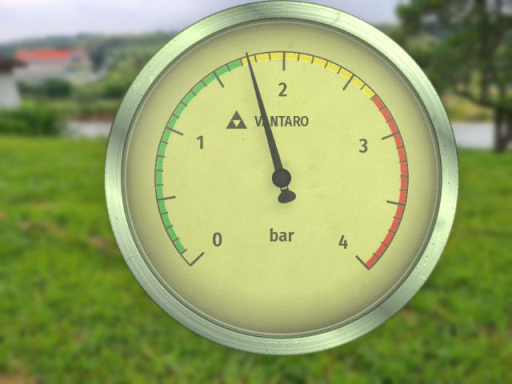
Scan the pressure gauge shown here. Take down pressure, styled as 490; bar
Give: 1.75; bar
